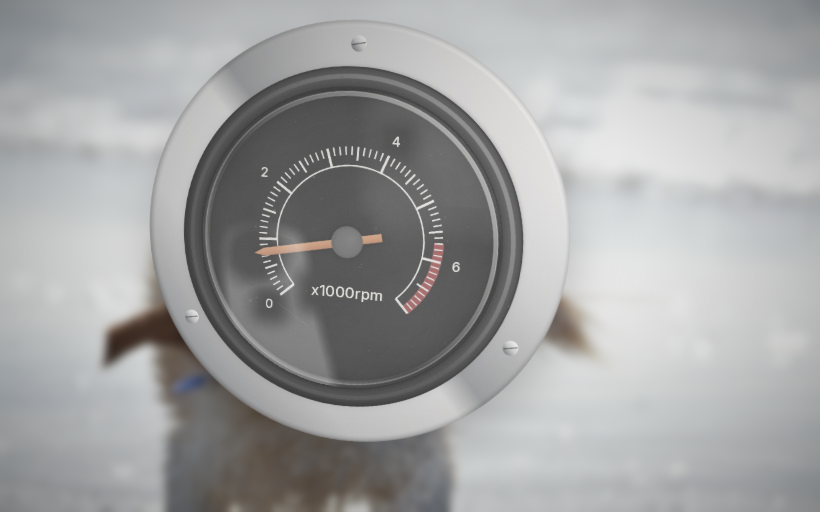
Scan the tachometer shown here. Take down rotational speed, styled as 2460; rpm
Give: 800; rpm
